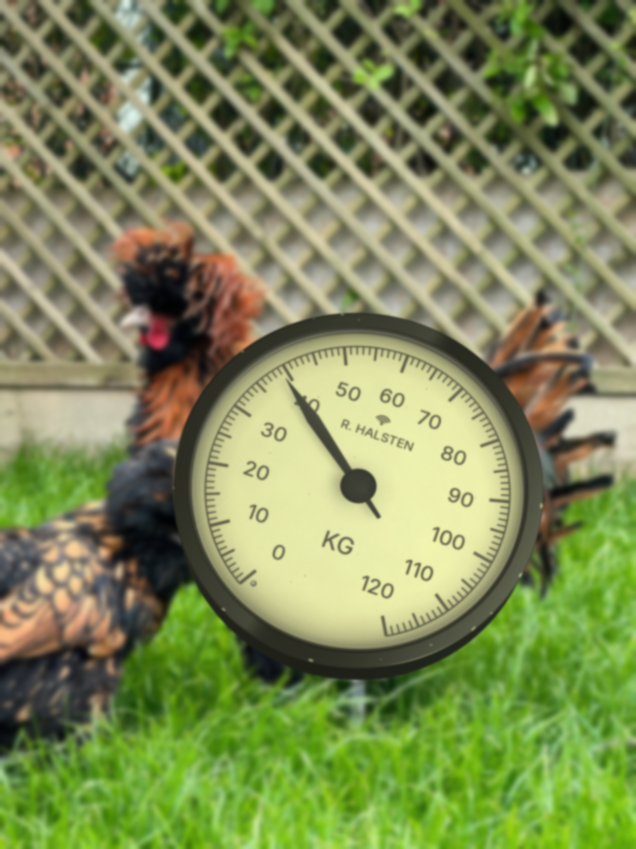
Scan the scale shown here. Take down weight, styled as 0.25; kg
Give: 39; kg
